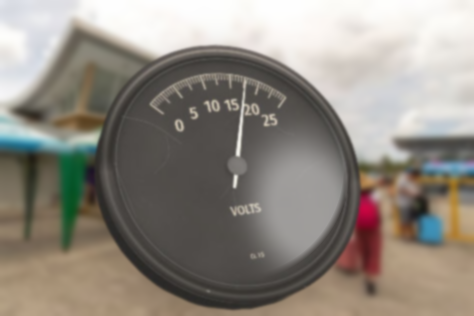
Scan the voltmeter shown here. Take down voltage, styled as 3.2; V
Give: 17.5; V
